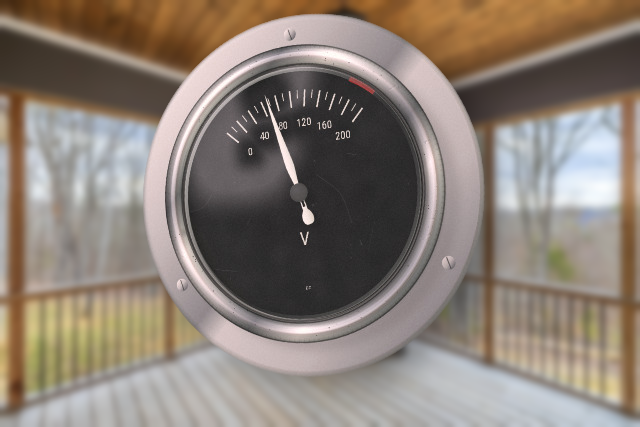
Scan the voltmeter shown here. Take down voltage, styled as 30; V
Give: 70; V
